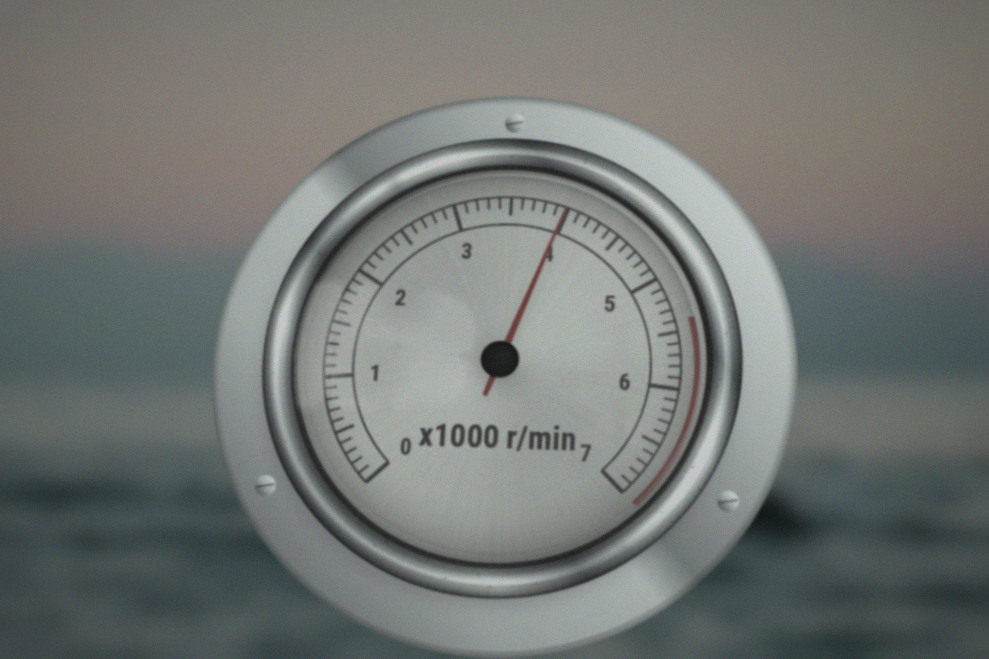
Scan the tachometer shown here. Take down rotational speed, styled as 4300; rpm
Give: 4000; rpm
